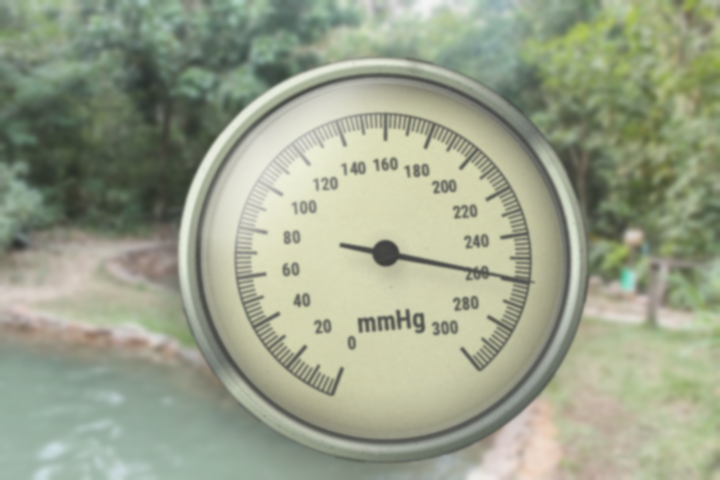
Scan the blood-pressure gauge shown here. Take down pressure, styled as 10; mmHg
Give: 260; mmHg
